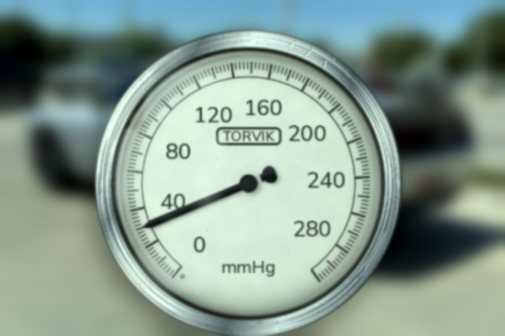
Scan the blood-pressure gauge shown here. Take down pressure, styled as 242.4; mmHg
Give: 30; mmHg
